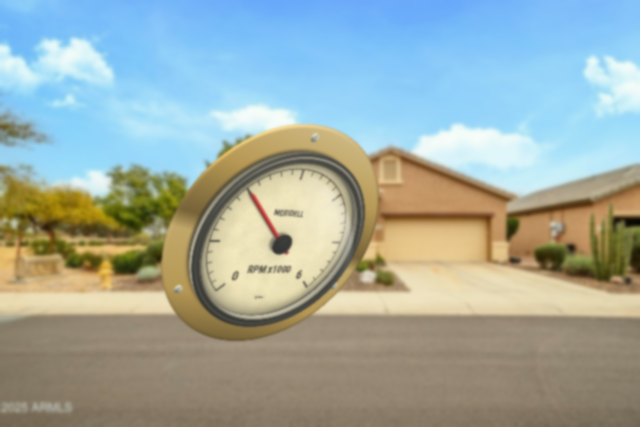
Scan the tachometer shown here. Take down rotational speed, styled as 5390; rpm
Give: 2000; rpm
